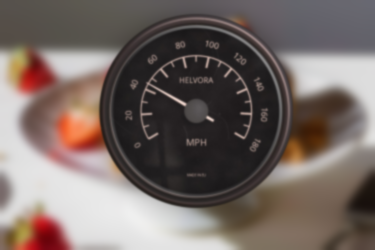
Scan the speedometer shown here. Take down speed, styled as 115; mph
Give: 45; mph
